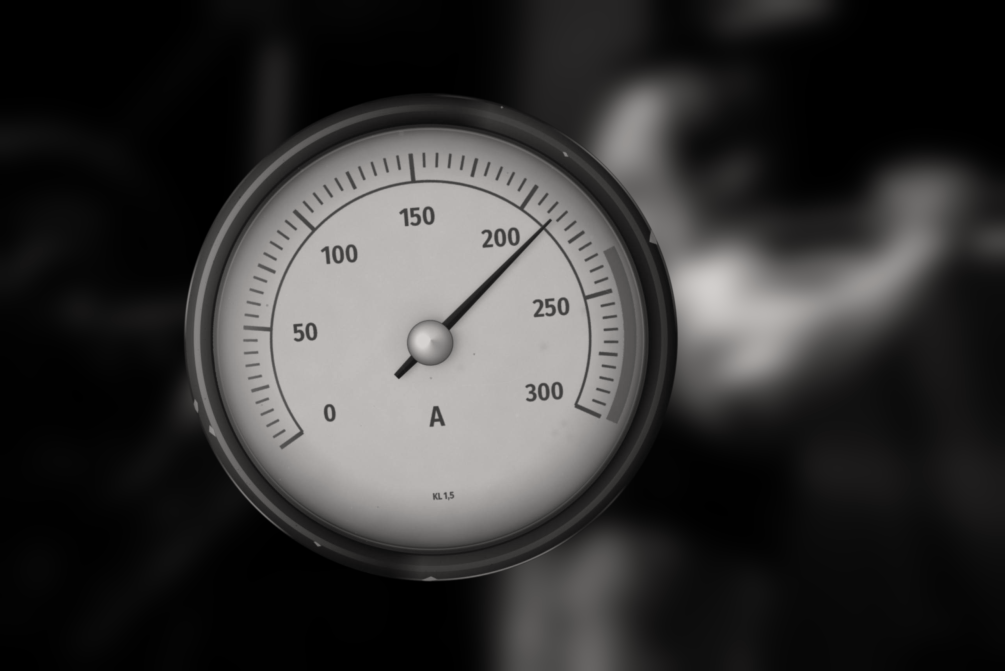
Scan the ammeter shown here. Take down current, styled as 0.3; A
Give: 212.5; A
